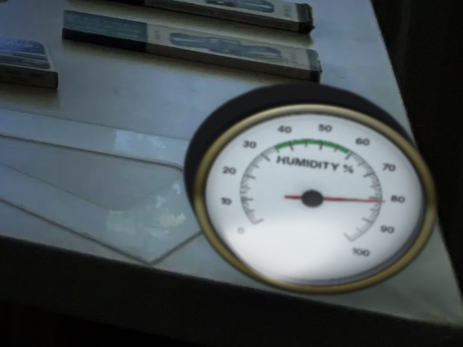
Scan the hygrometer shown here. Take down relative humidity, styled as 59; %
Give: 80; %
